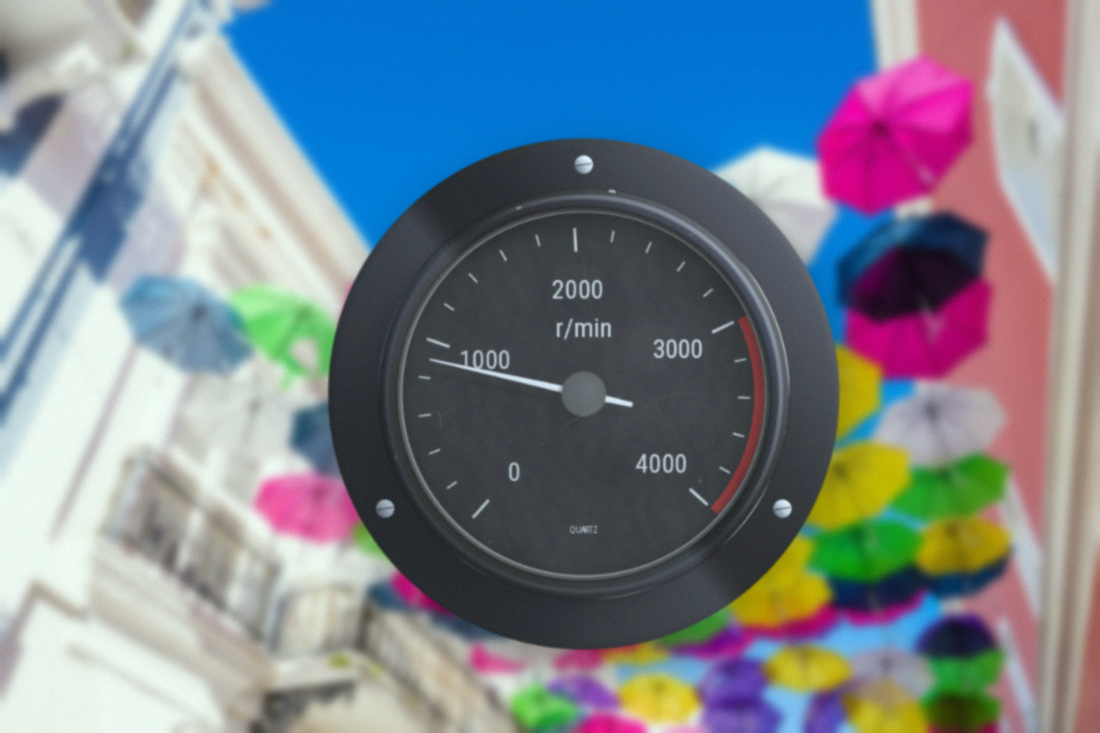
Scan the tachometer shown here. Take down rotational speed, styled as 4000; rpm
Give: 900; rpm
